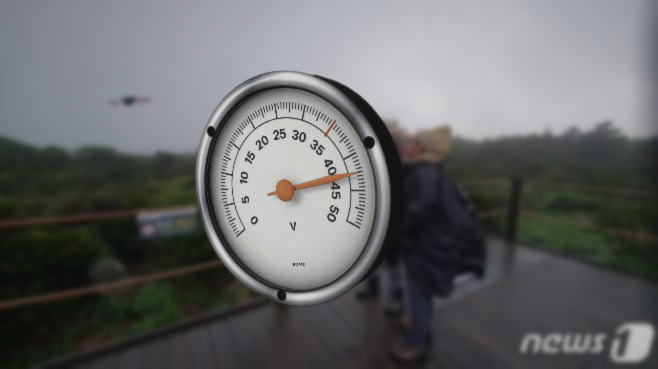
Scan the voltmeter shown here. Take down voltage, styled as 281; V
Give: 42.5; V
